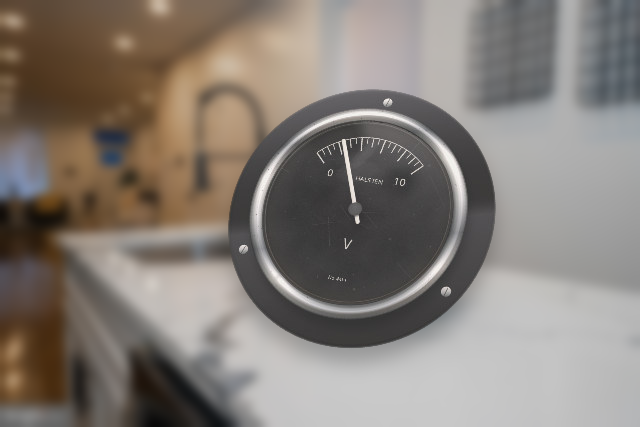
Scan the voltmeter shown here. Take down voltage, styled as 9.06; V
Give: 2.5; V
